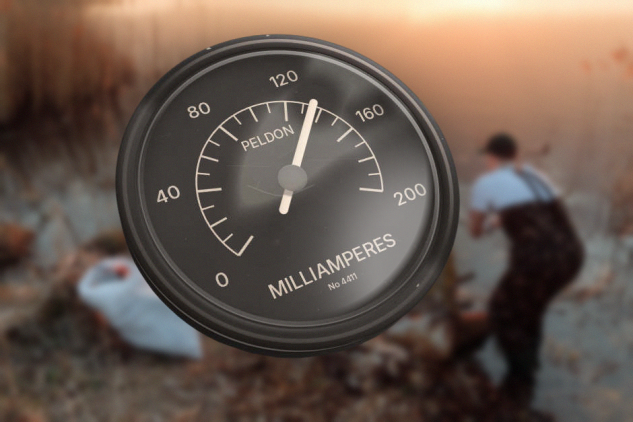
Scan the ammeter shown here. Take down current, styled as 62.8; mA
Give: 135; mA
